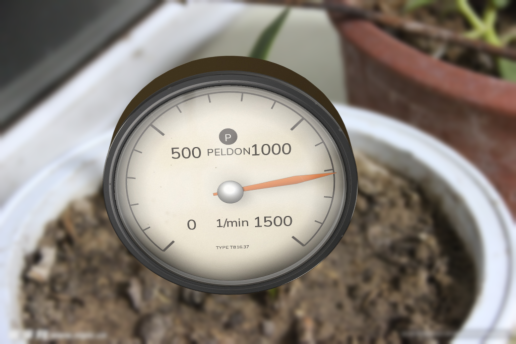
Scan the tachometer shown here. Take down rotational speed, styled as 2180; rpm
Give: 1200; rpm
